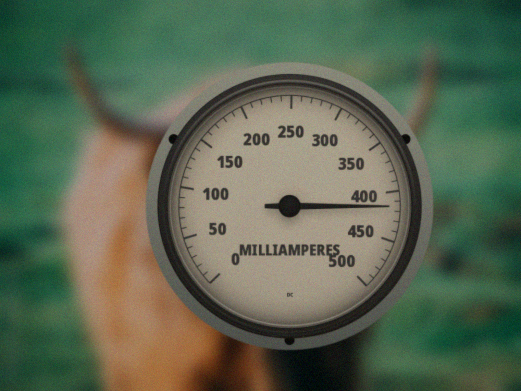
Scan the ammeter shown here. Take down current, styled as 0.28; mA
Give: 415; mA
